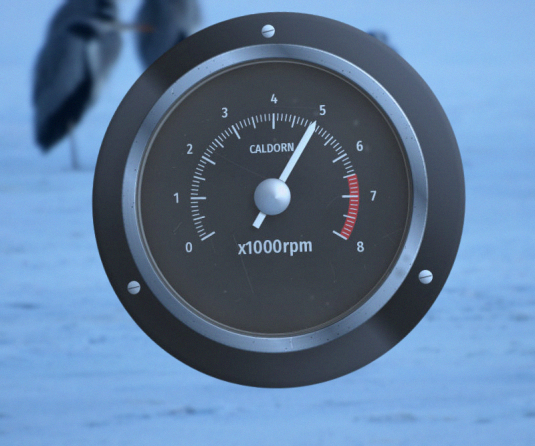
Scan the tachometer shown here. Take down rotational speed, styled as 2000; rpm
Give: 5000; rpm
